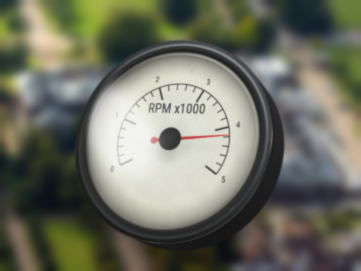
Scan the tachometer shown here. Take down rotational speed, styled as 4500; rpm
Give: 4200; rpm
